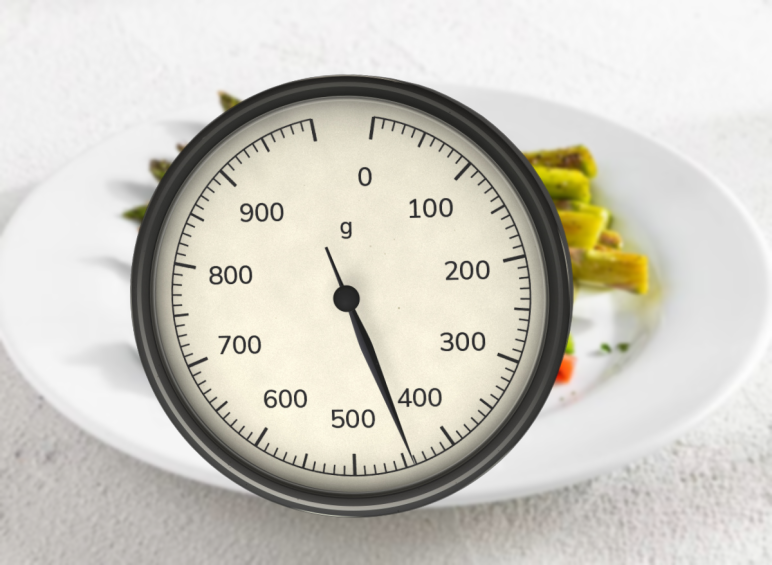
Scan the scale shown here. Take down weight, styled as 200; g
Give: 440; g
